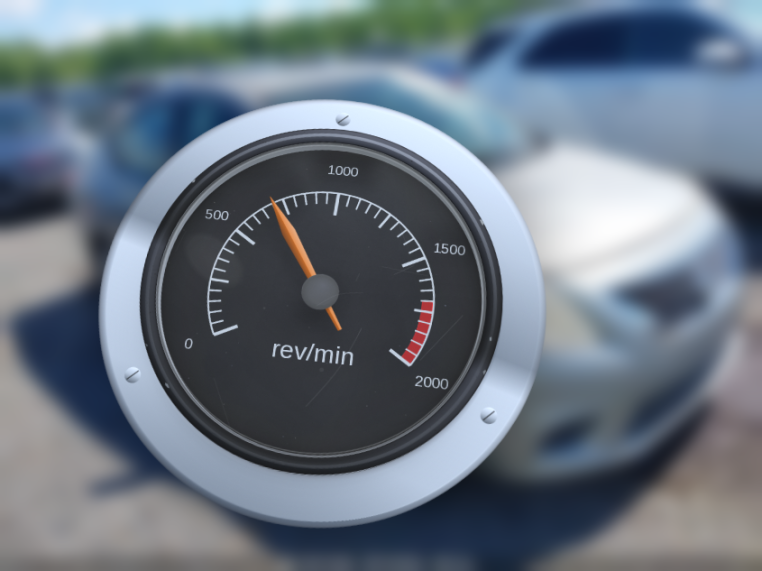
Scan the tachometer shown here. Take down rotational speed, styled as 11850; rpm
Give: 700; rpm
